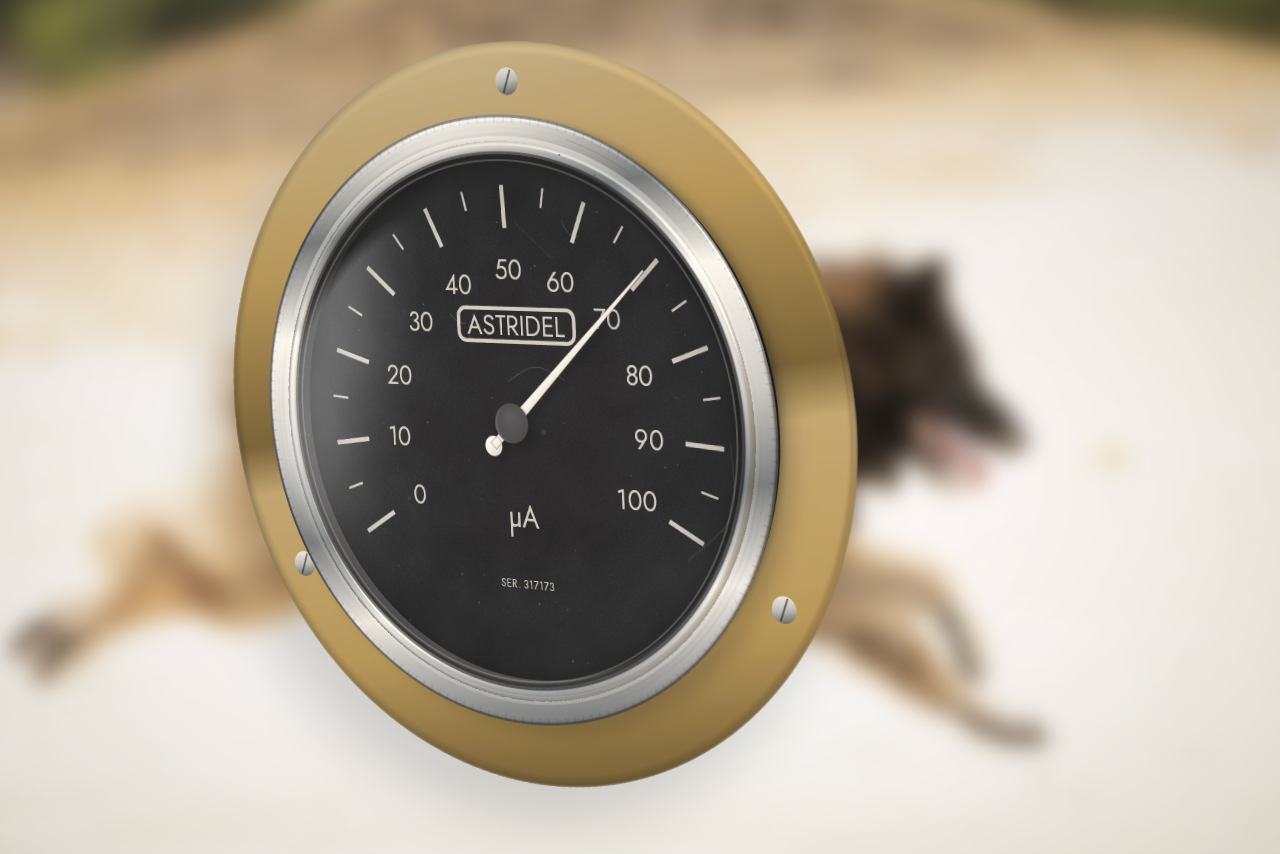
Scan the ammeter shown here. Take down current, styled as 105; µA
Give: 70; µA
